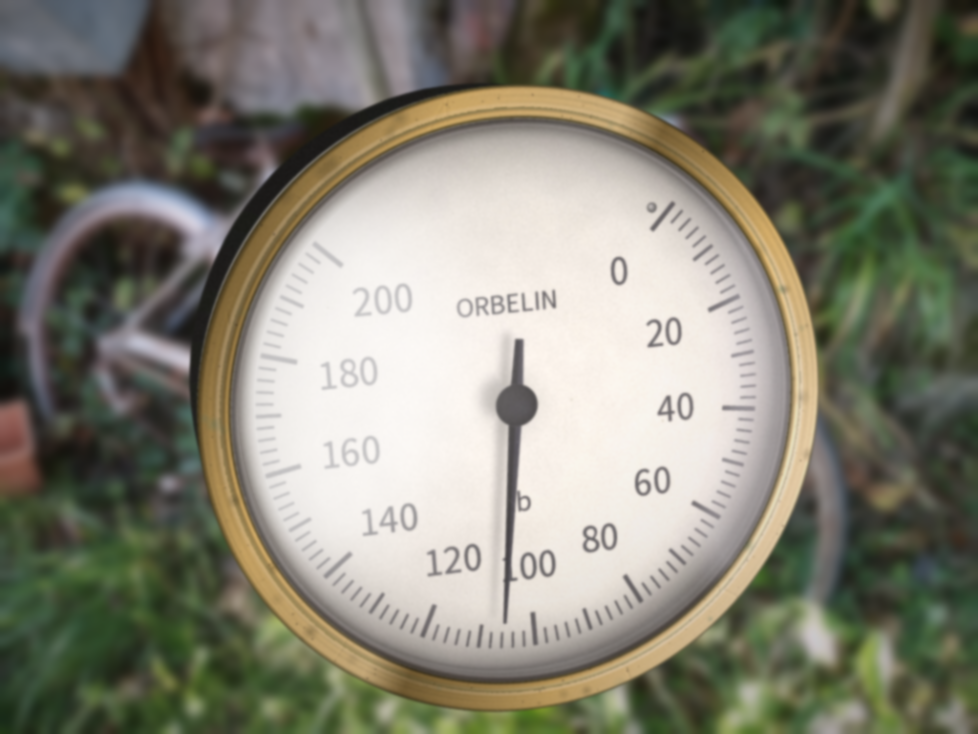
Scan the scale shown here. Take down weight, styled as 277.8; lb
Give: 106; lb
